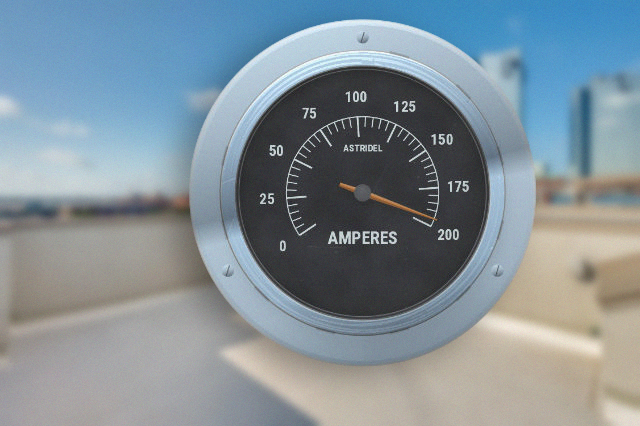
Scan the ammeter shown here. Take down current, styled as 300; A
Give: 195; A
